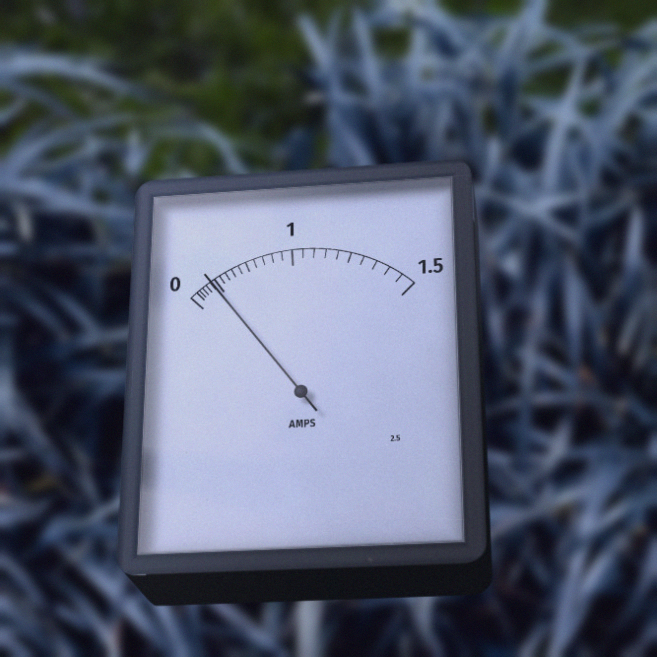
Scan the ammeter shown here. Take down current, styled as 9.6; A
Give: 0.45; A
